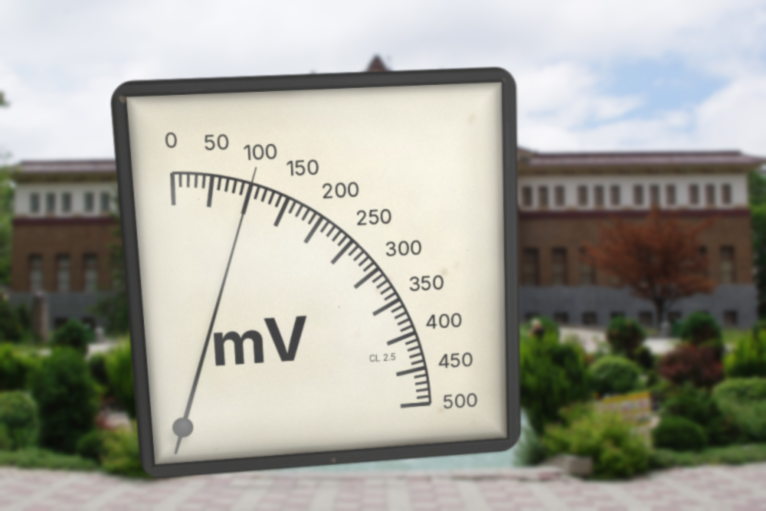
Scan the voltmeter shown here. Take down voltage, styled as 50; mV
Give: 100; mV
